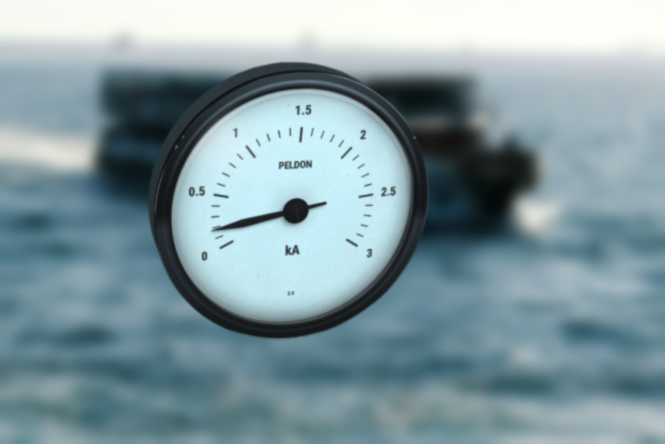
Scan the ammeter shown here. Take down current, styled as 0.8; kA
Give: 0.2; kA
